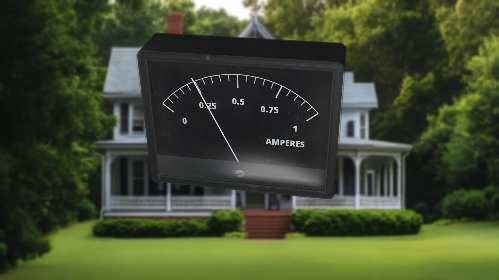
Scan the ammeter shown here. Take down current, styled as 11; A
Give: 0.25; A
